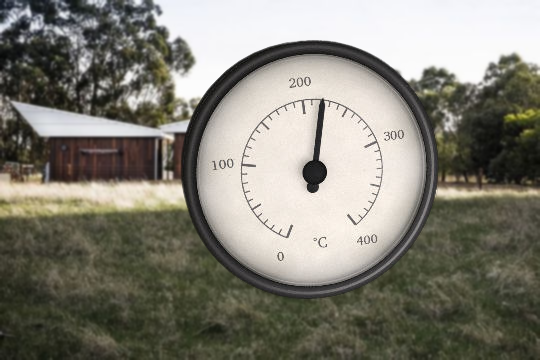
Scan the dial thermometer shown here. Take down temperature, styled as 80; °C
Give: 220; °C
